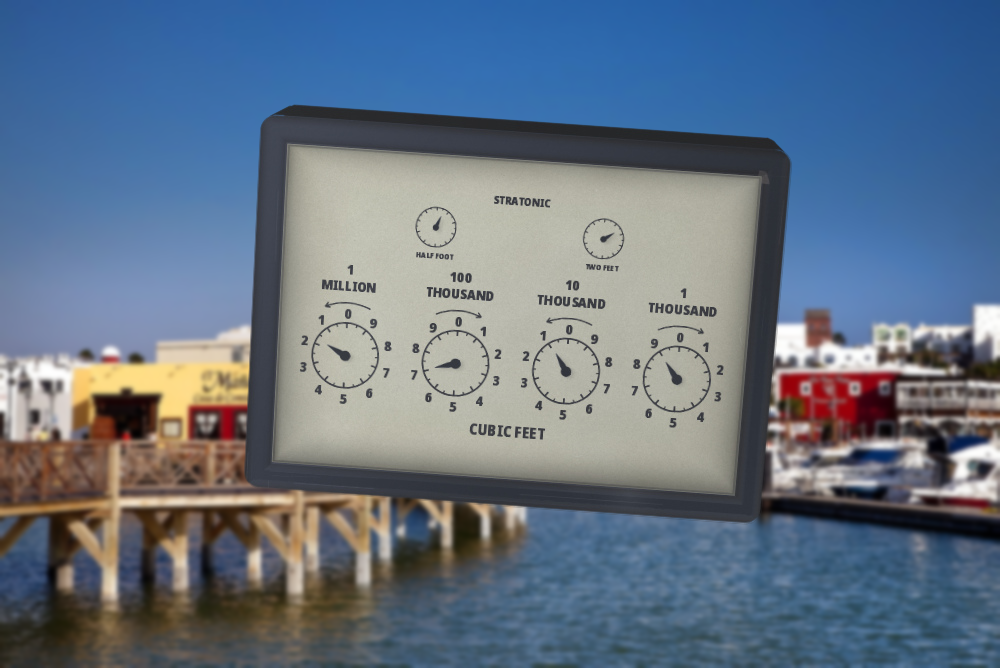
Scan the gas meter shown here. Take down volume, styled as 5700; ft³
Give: 170900; ft³
